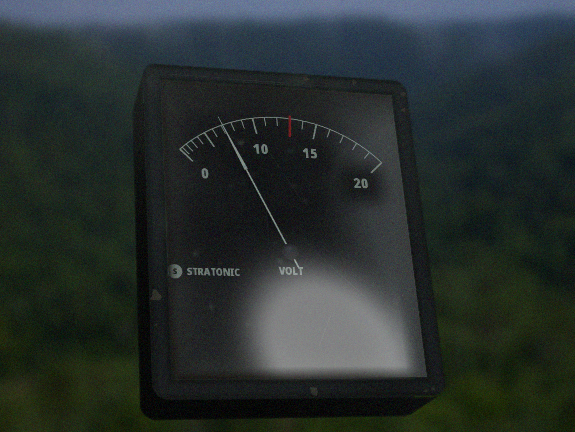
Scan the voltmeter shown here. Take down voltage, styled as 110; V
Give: 7; V
